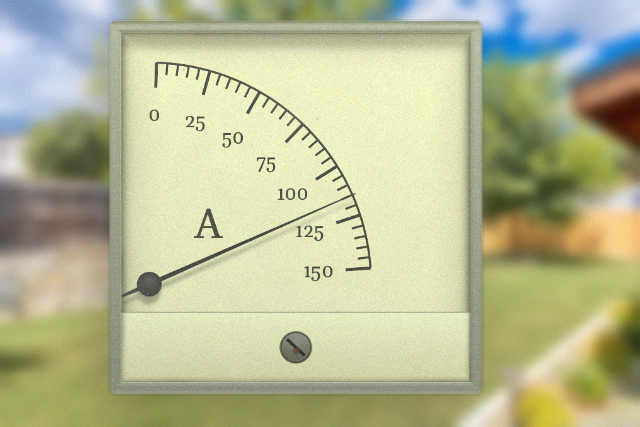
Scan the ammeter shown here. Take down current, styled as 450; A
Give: 115; A
